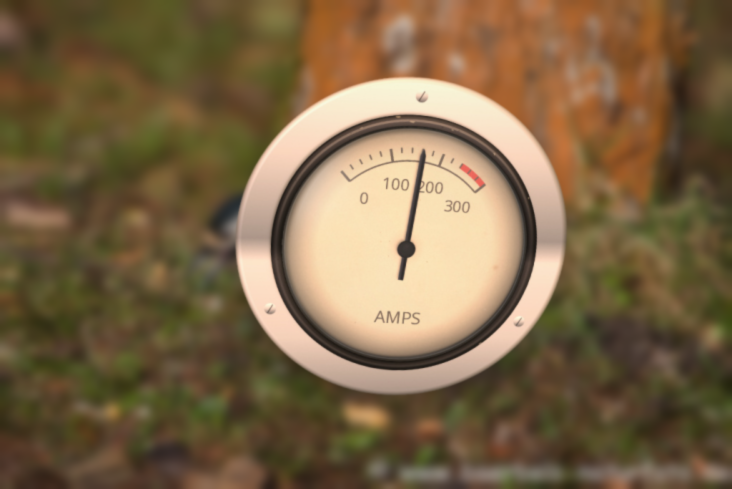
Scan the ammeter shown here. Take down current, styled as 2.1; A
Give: 160; A
